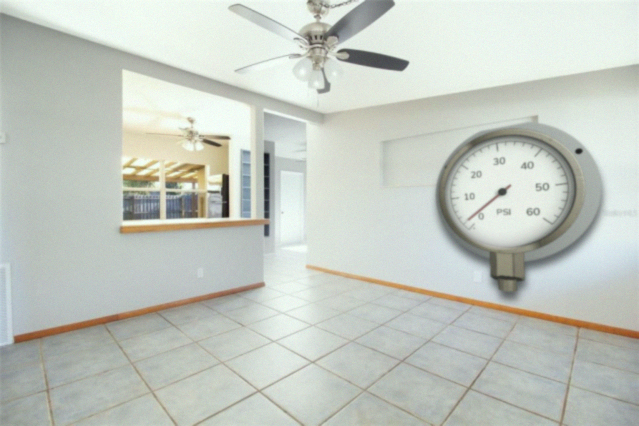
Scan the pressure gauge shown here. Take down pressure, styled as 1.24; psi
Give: 2; psi
